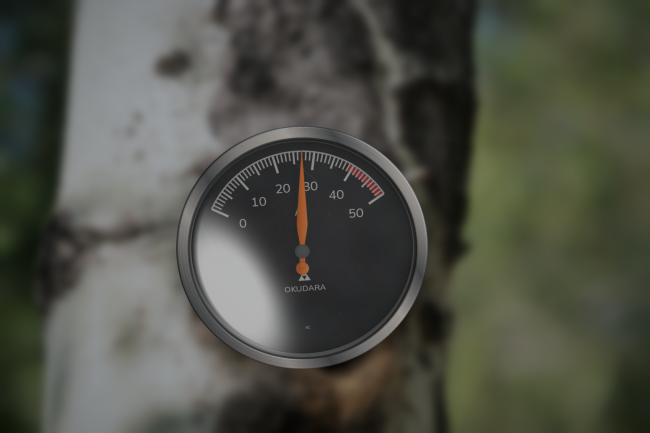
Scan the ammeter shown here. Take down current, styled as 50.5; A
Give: 27; A
